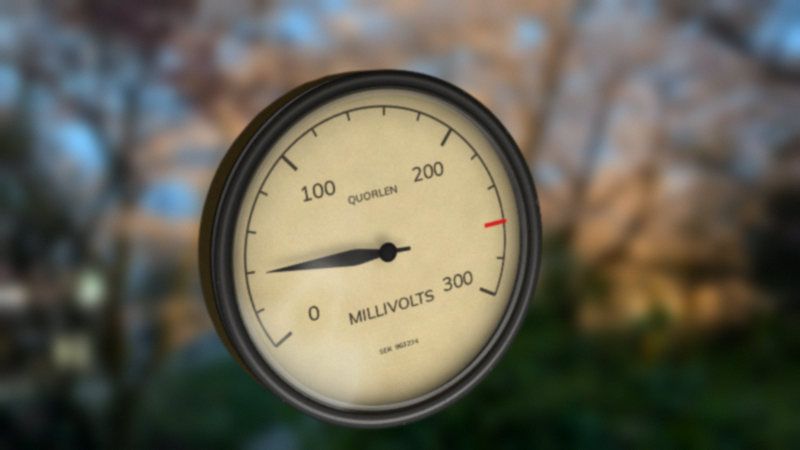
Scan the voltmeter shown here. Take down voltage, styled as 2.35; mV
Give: 40; mV
